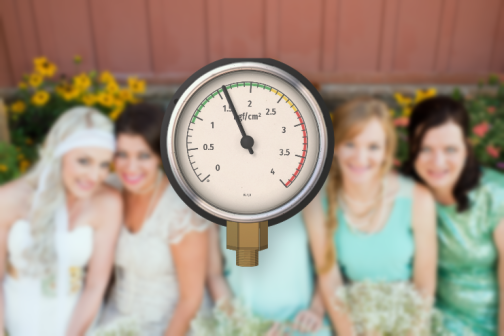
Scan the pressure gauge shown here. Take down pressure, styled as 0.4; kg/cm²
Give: 1.6; kg/cm²
